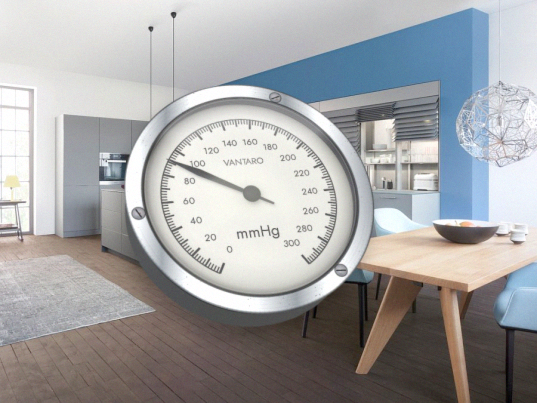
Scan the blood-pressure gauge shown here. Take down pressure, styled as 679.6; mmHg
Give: 90; mmHg
